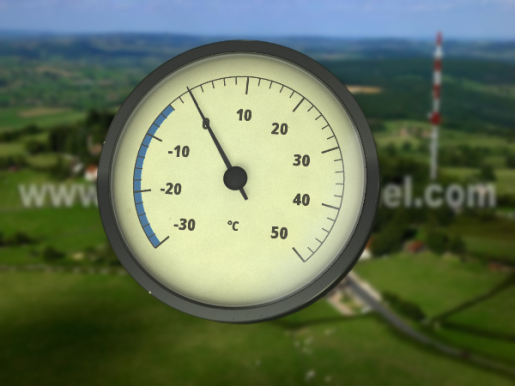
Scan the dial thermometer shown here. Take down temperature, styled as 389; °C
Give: 0; °C
